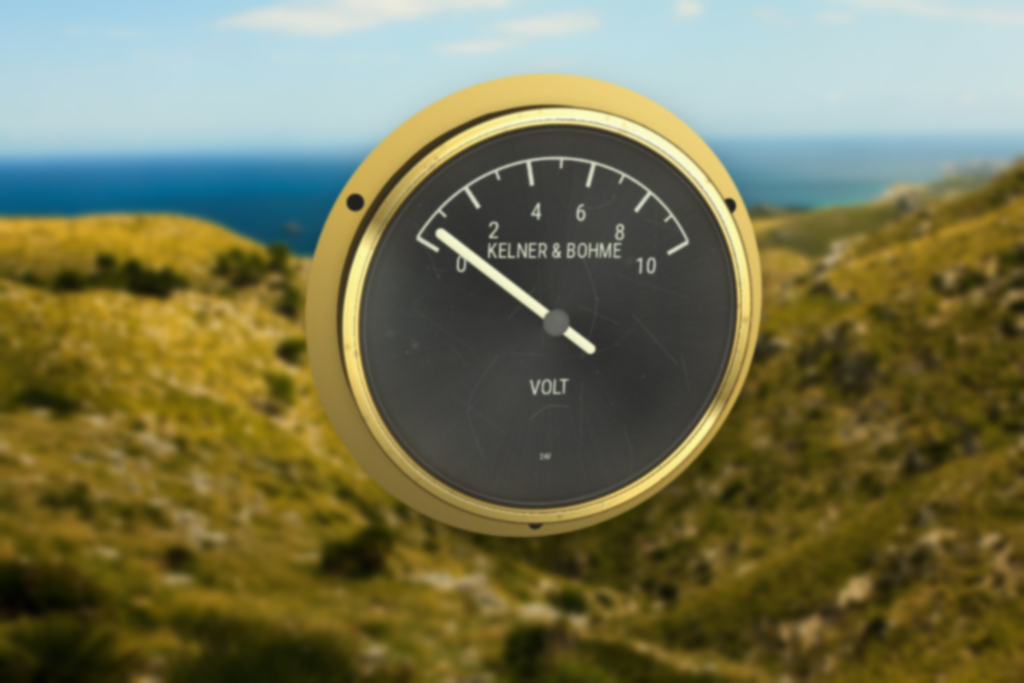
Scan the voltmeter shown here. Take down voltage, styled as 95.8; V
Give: 0.5; V
